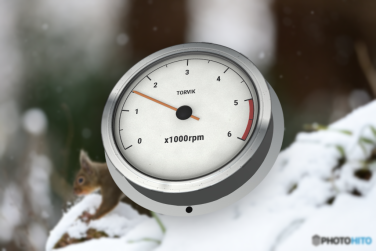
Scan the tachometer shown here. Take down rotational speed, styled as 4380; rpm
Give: 1500; rpm
